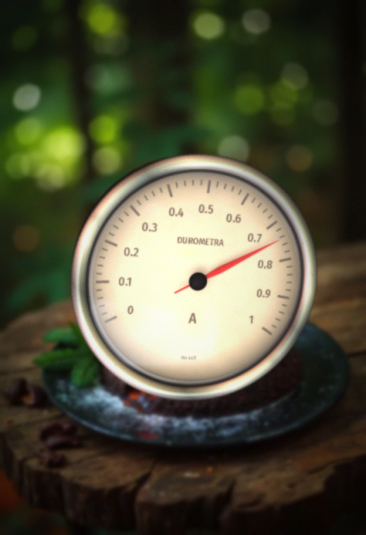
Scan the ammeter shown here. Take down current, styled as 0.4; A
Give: 0.74; A
